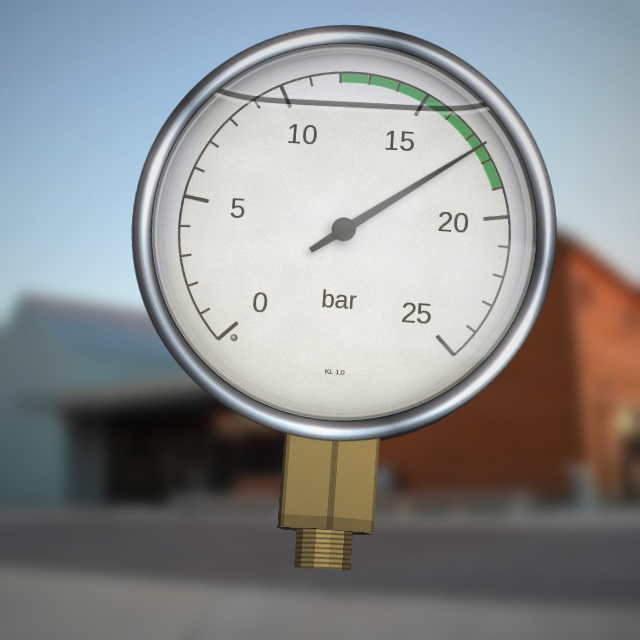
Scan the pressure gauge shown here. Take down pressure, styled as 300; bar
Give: 17.5; bar
